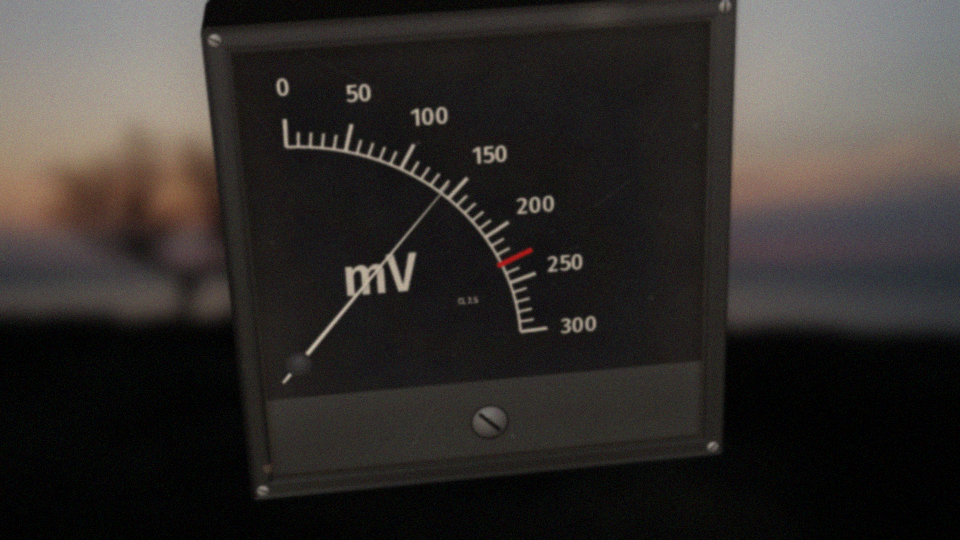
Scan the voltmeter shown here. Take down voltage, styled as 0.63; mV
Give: 140; mV
